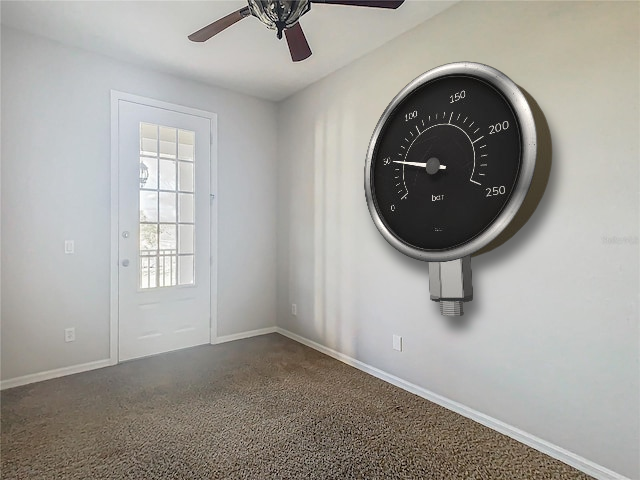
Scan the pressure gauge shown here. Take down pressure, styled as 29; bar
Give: 50; bar
